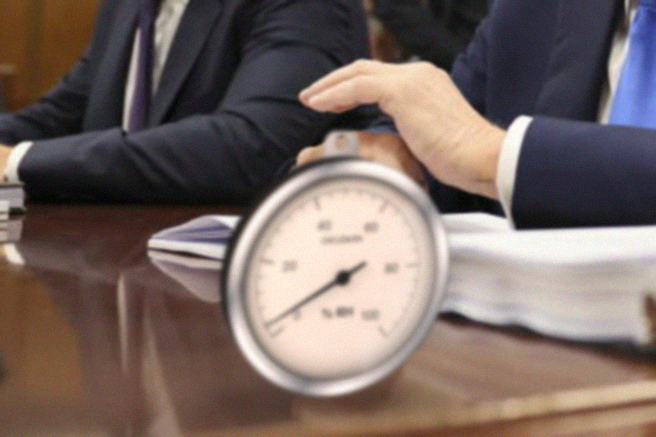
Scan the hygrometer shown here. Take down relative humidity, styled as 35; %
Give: 4; %
